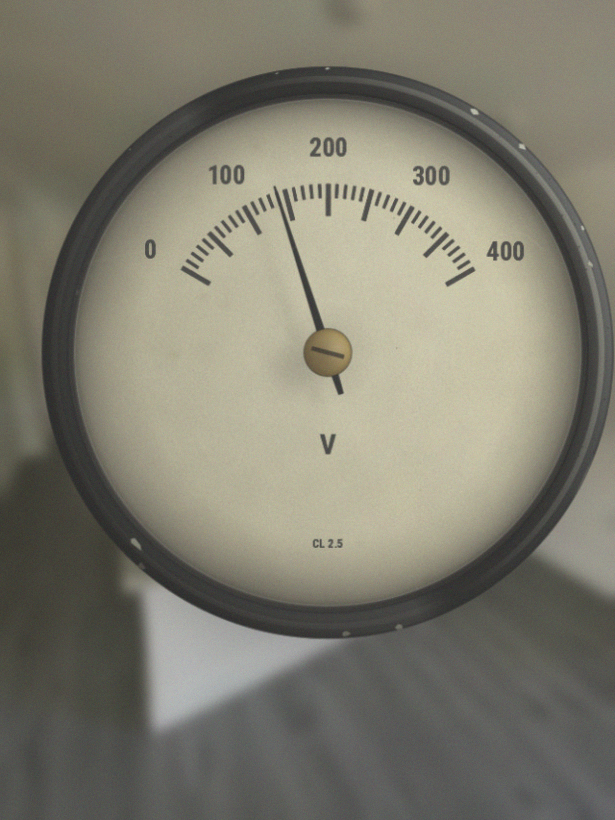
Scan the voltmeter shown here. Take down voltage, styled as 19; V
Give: 140; V
